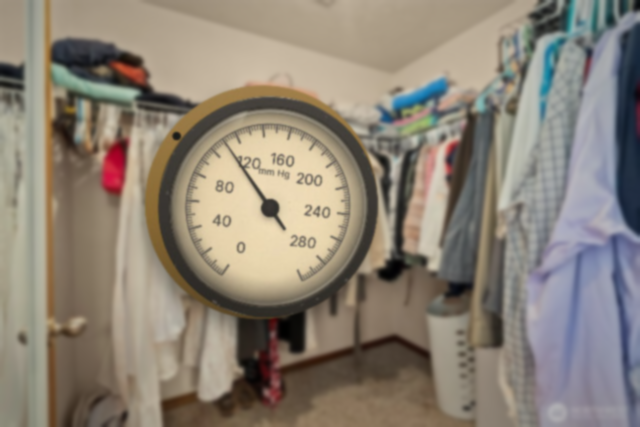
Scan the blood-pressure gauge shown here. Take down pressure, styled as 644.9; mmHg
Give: 110; mmHg
